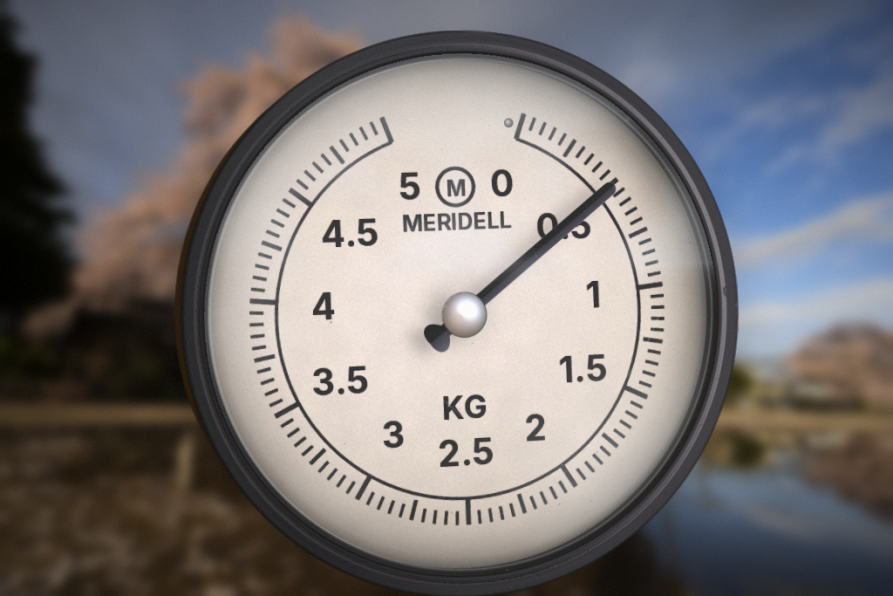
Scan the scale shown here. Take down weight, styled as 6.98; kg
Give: 0.5; kg
